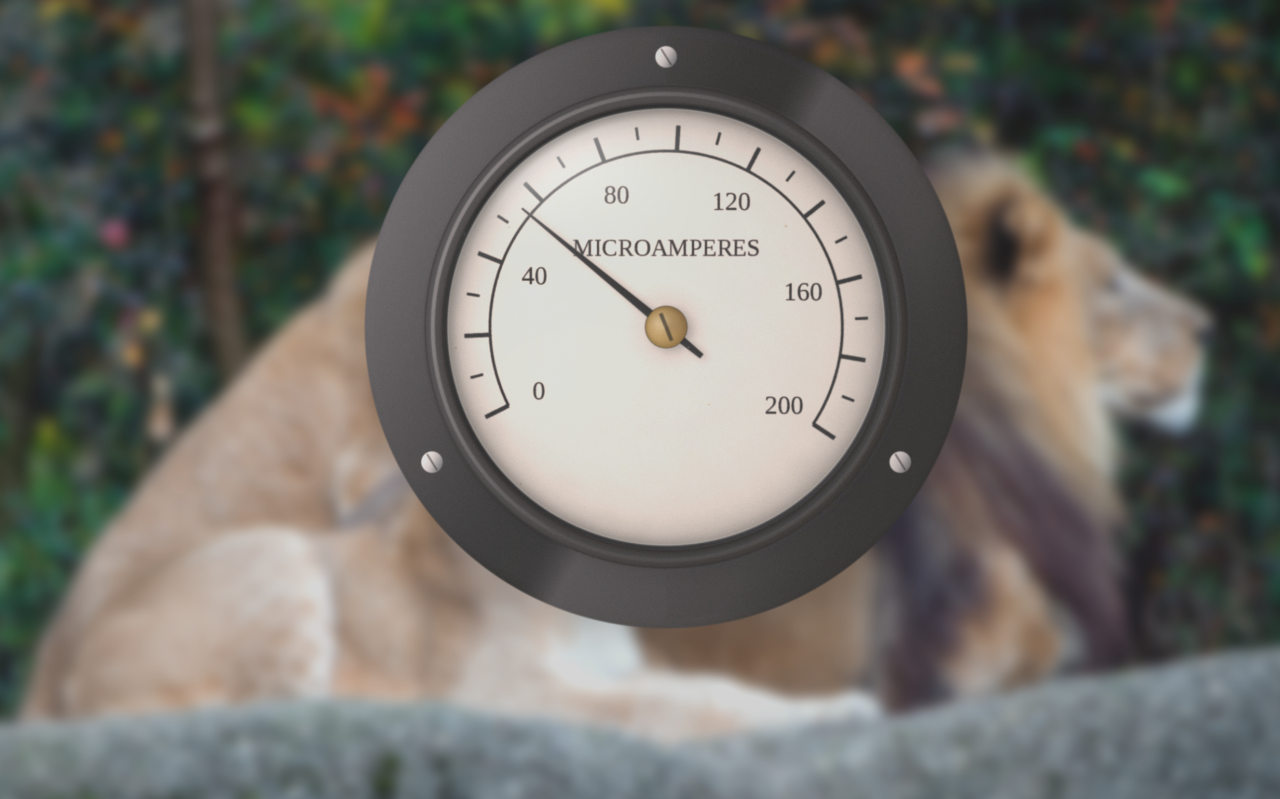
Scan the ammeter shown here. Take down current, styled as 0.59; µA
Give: 55; µA
